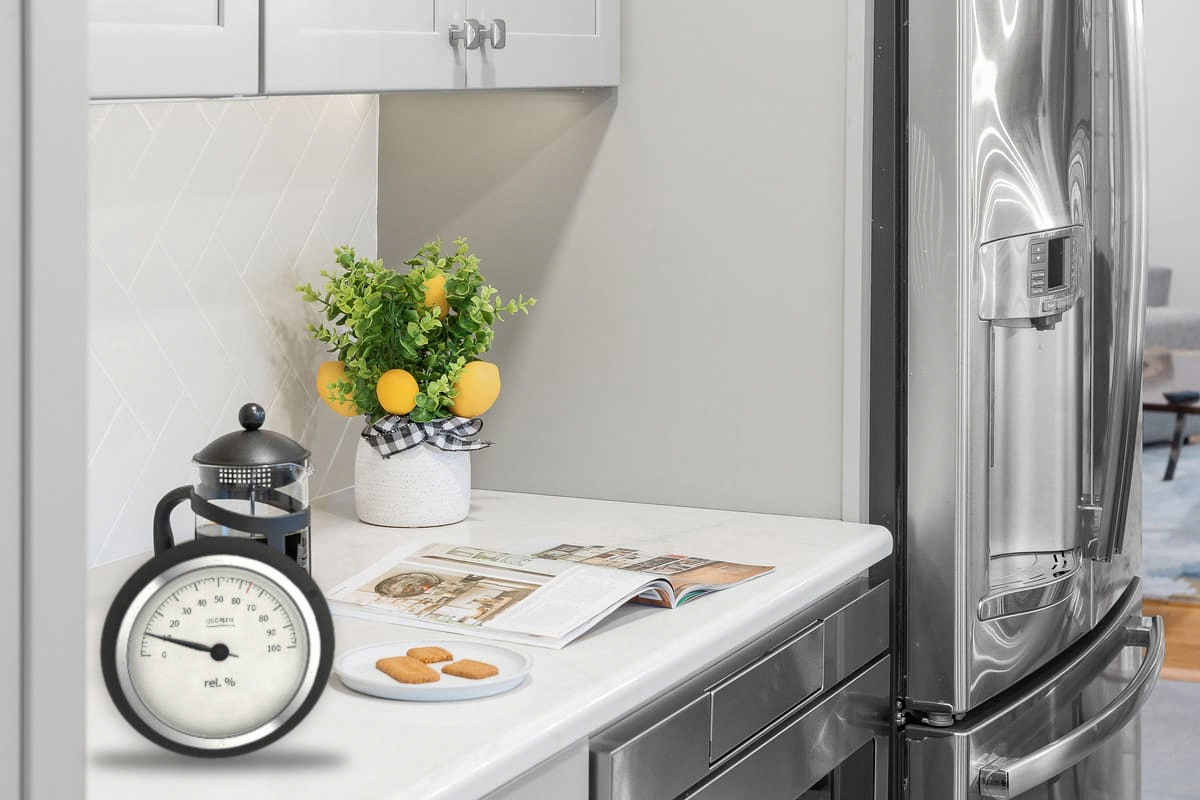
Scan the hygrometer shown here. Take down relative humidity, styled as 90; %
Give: 10; %
